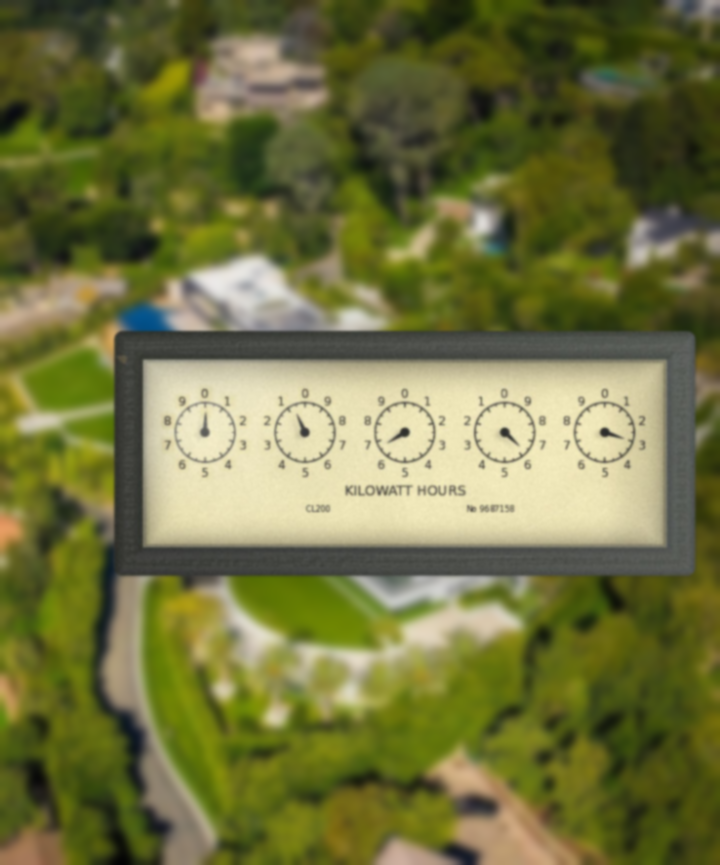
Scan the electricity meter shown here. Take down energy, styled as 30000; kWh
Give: 663; kWh
